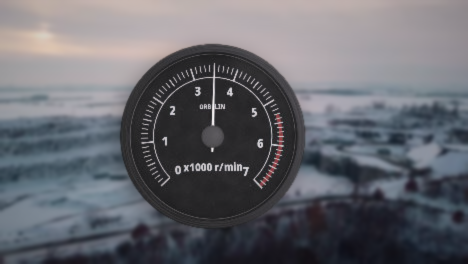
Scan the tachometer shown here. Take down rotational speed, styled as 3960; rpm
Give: 3500; rpm
